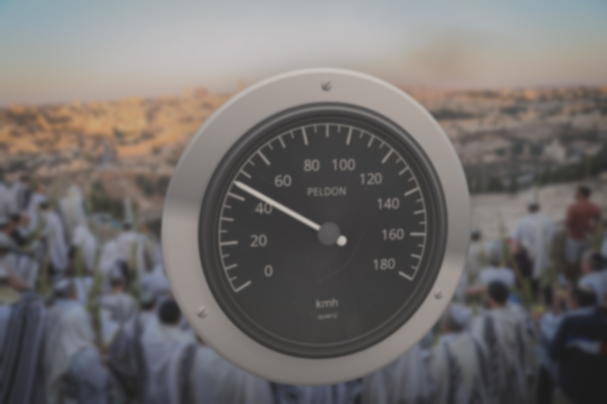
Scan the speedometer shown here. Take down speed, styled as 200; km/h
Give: 45; km/h
